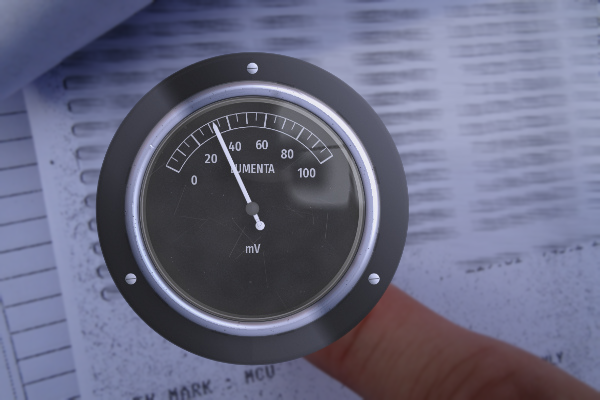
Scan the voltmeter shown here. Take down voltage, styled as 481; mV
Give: 32.5; mV
